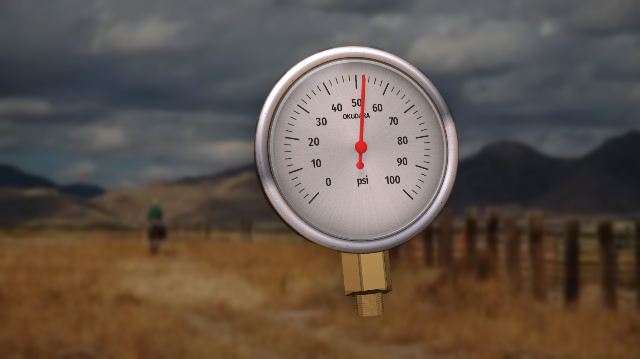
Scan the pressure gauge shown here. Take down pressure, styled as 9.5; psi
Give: 52; psi
